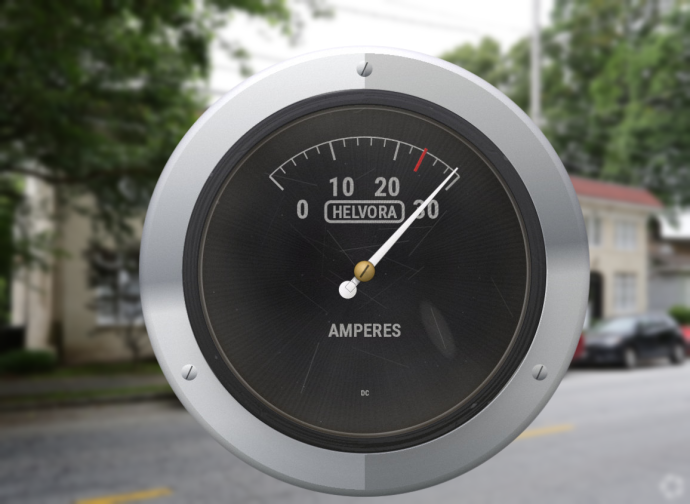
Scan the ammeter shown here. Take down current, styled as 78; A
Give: 29; A
